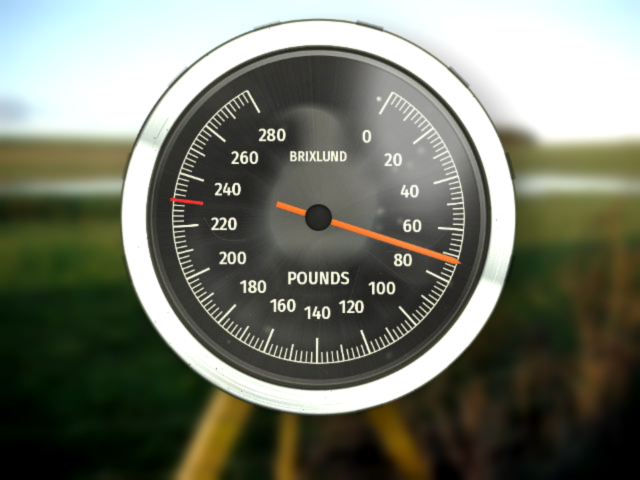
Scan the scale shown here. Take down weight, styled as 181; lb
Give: 72; lb
